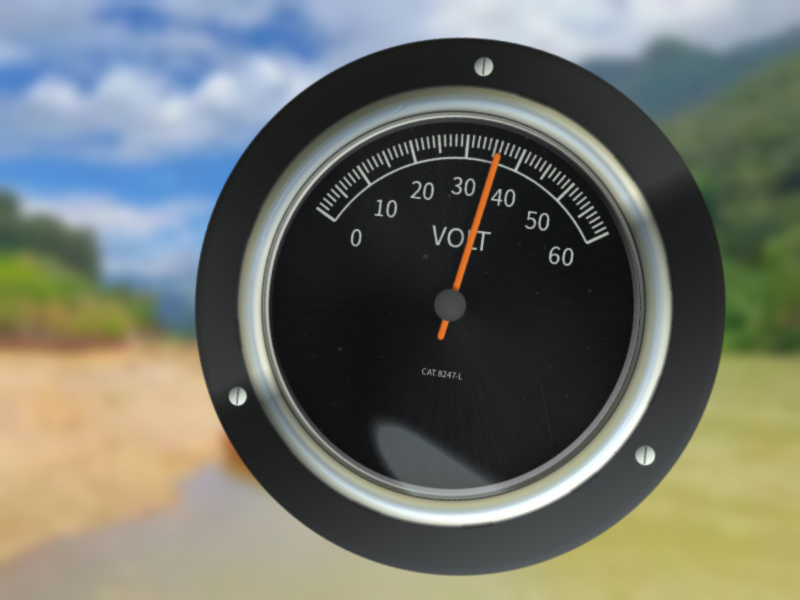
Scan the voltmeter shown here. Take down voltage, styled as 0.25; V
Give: 36; V
